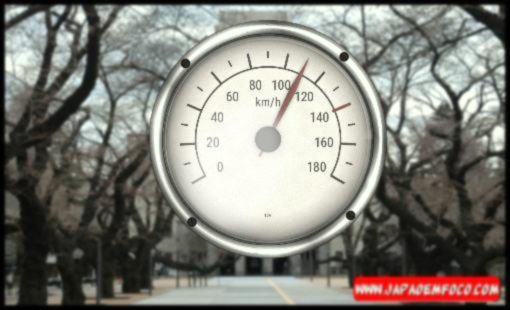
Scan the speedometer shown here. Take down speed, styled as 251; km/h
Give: 110; km/h
